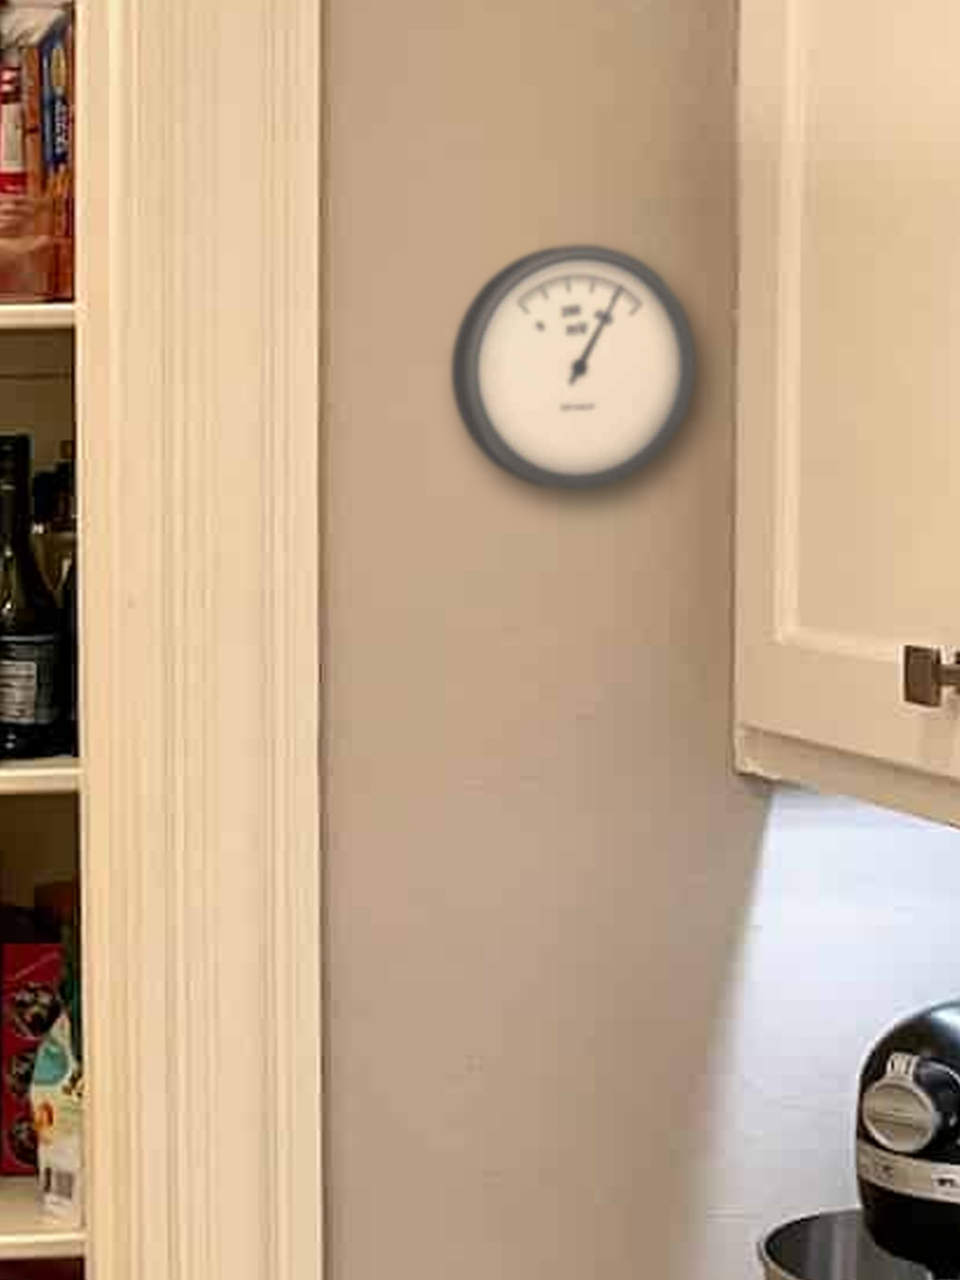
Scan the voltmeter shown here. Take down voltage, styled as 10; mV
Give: 400; mV
